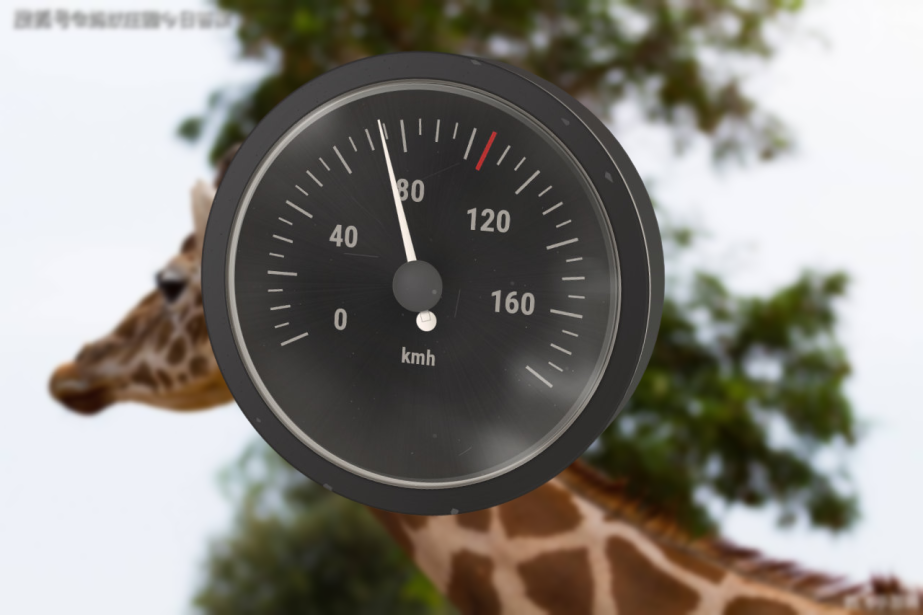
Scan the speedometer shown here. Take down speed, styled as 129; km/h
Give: 75; km/h
